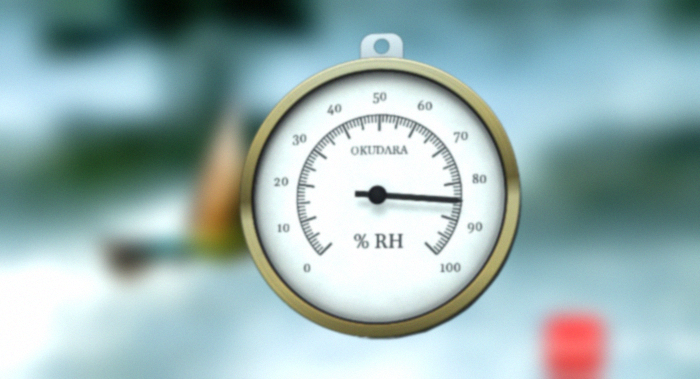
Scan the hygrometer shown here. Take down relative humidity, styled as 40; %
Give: 85; %
